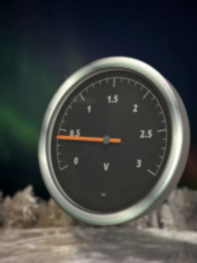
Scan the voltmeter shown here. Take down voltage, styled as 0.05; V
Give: 0.4; V
